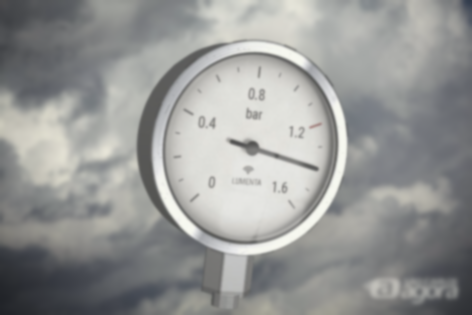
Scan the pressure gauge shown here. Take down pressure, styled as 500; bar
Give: 1.4; bar
